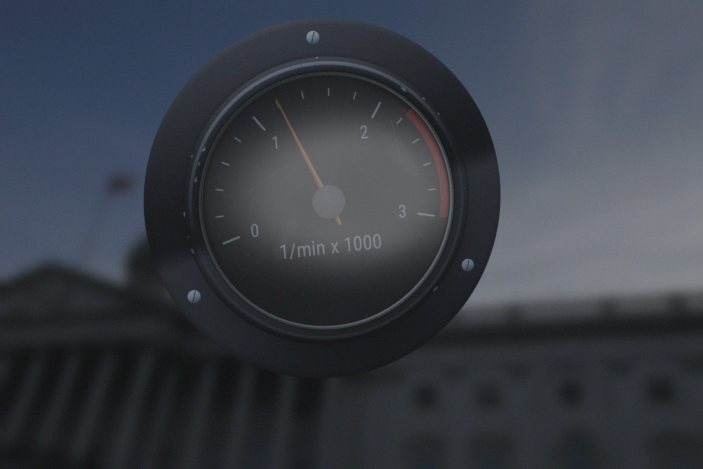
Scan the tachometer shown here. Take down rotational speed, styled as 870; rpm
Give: 1200; rpm
